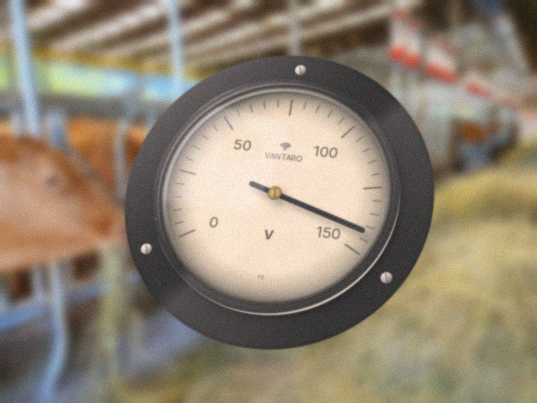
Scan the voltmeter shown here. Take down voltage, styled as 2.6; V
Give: 142.5; V
